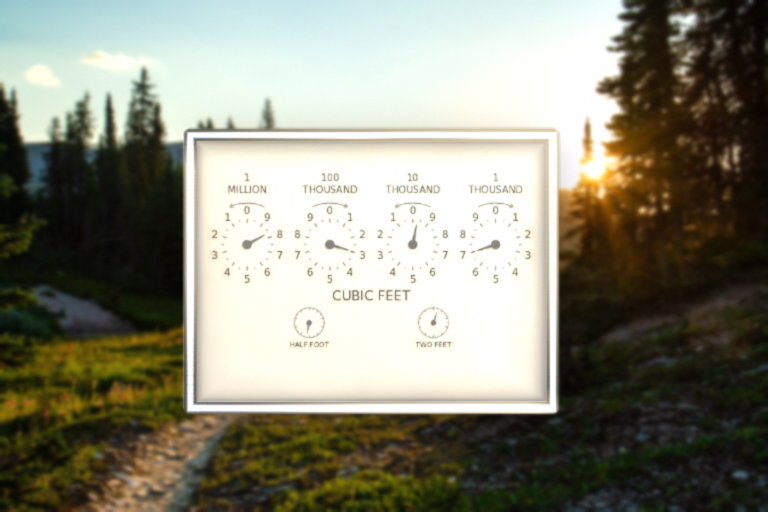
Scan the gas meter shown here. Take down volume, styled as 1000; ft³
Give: 829700; ft³
